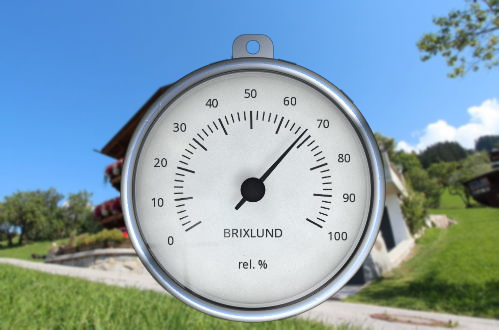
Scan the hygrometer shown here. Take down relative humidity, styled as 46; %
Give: 68; %
